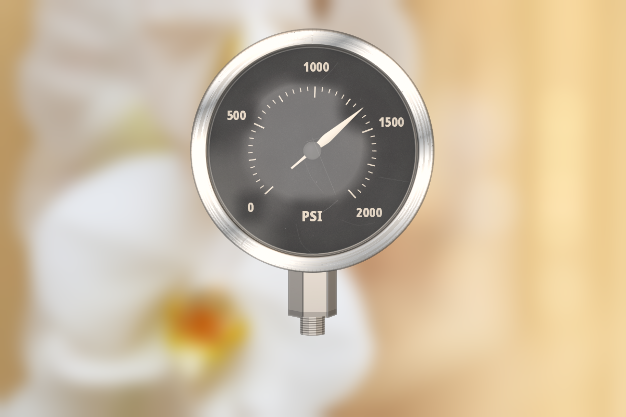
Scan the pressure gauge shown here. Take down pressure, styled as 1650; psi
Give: 1350; psi
